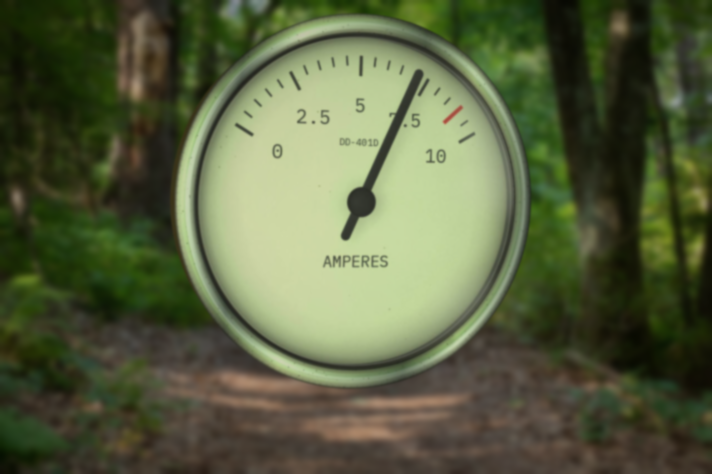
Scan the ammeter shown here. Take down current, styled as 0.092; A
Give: 7; A
